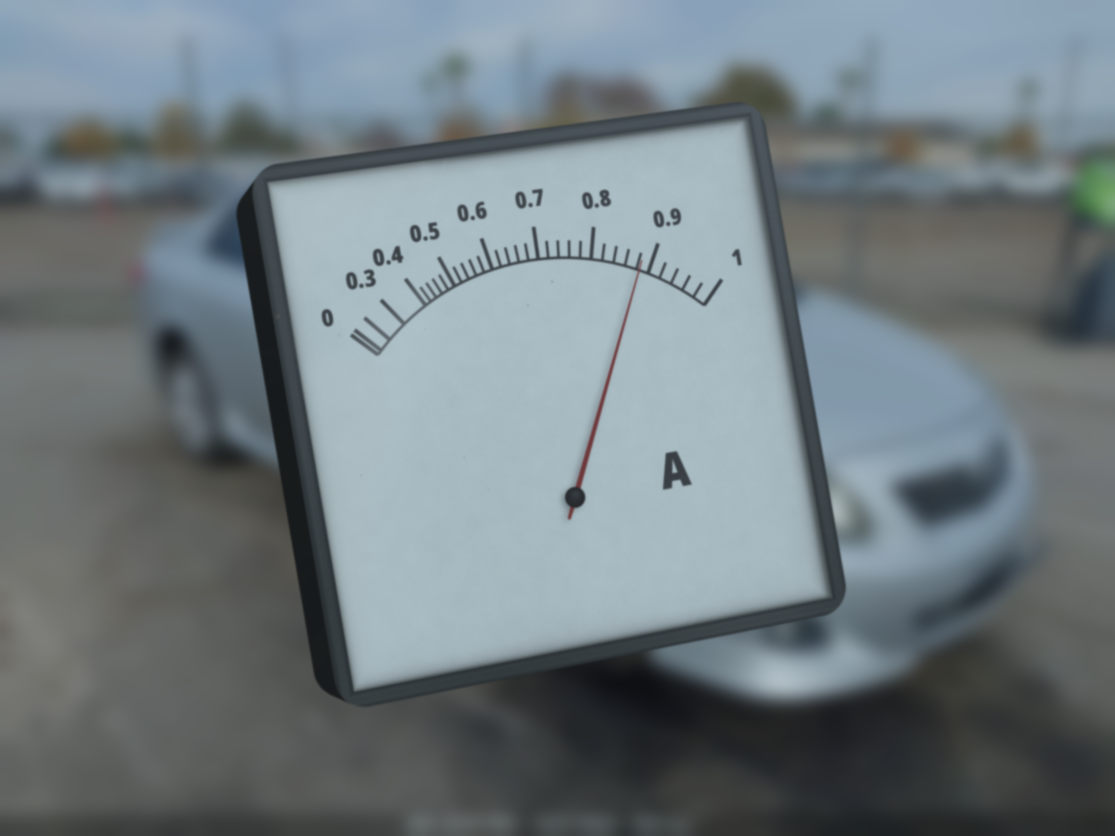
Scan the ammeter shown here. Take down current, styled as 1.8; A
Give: 0.88; A
